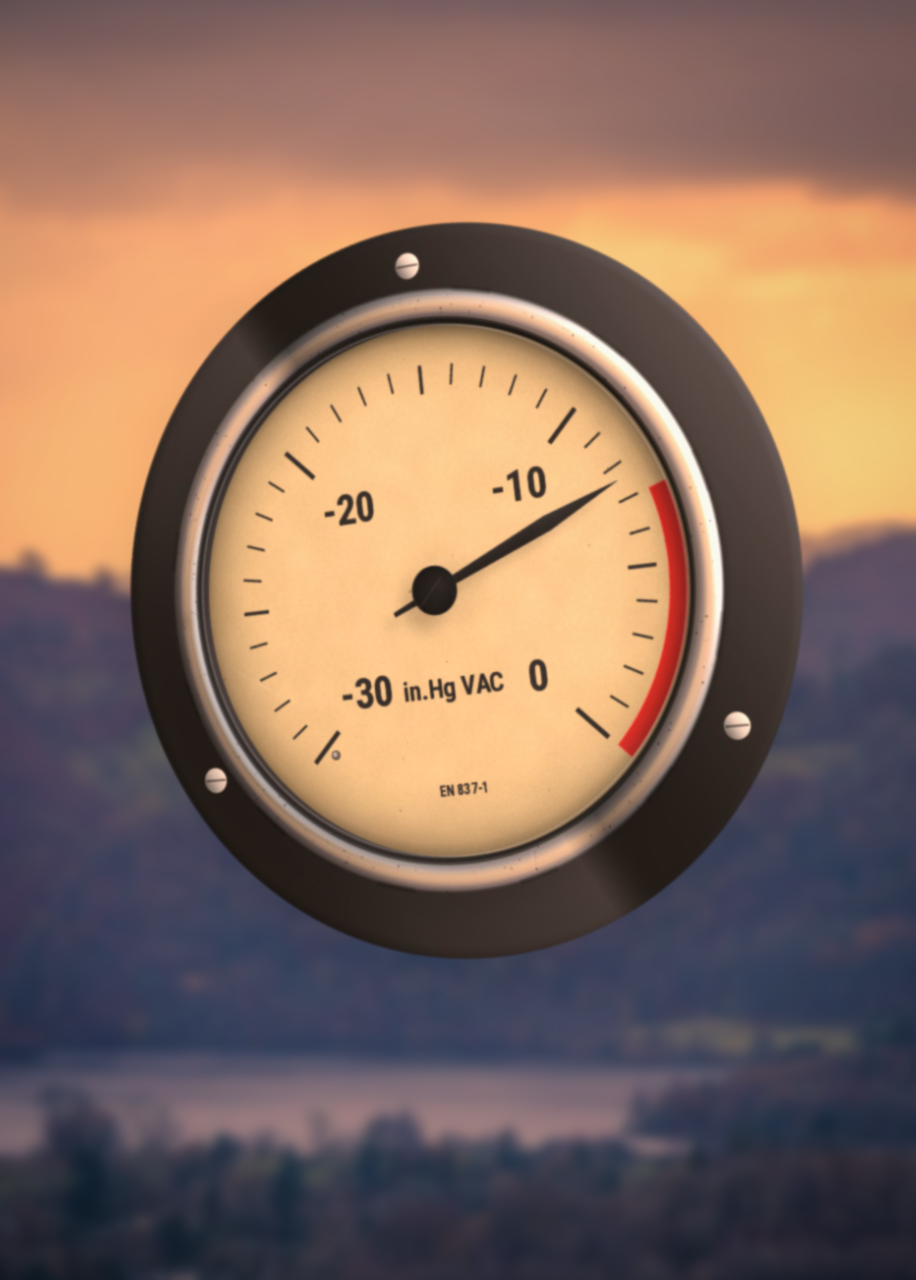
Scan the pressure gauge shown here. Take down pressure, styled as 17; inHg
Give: -7.5; inHg
